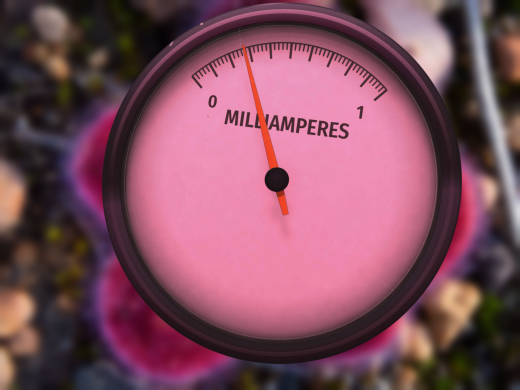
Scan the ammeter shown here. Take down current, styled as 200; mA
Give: 0.28; mA
